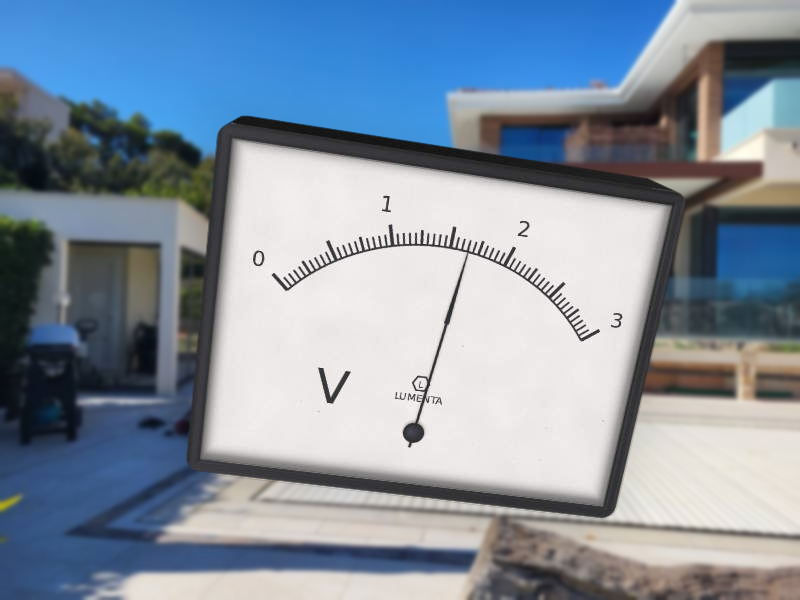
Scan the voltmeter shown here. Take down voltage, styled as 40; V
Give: 1.65; V
